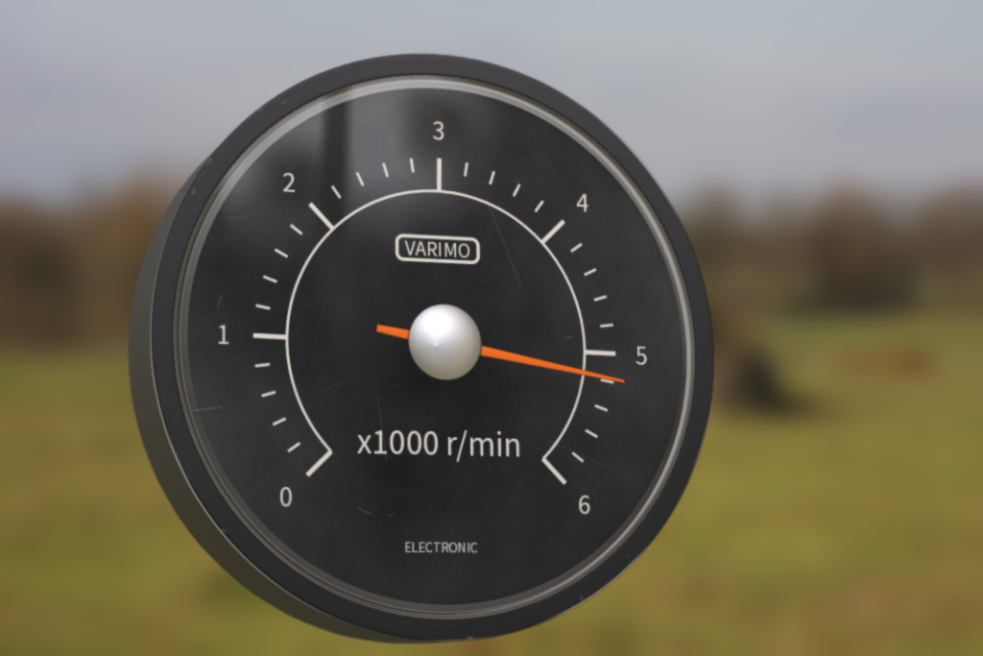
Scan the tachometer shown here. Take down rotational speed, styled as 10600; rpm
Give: 5200; rpm
